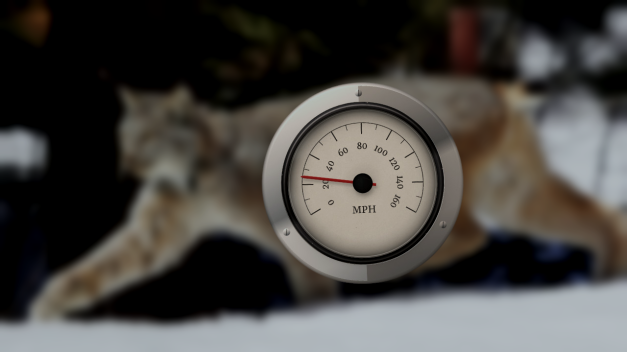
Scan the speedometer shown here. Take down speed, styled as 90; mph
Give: 25; mph
